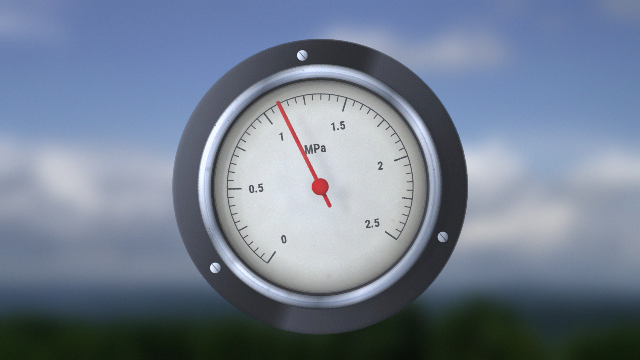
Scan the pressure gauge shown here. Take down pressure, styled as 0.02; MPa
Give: 1.1; MPa
